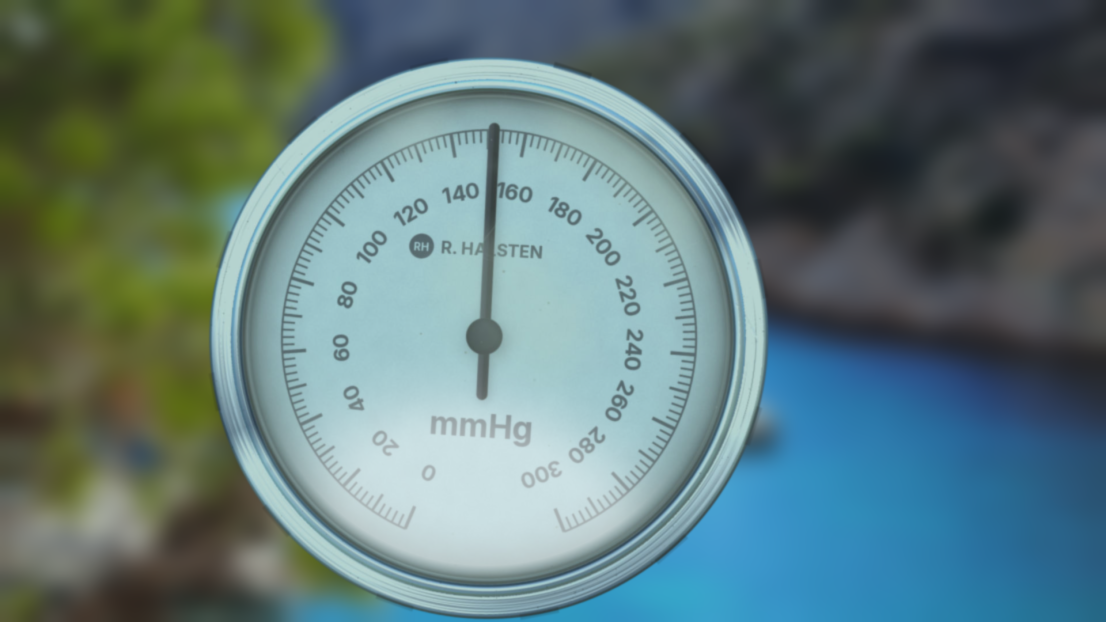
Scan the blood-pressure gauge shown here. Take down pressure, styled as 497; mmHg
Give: 152; mmHg
